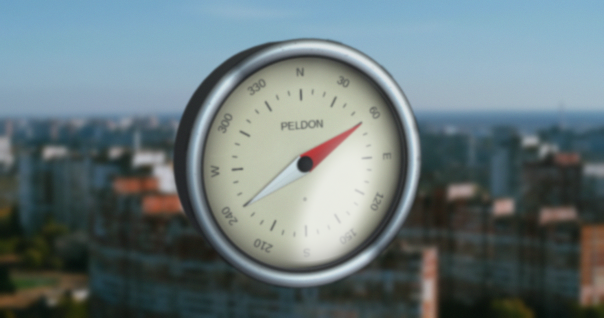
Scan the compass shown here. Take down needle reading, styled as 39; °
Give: 60; °
